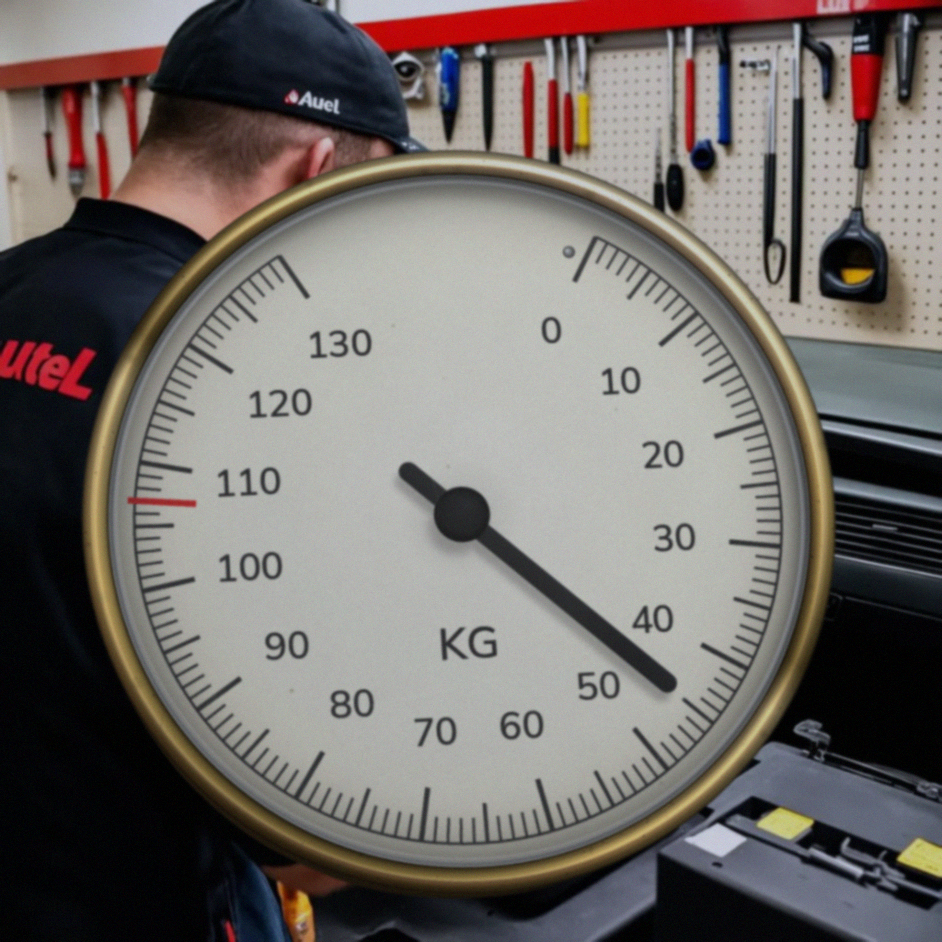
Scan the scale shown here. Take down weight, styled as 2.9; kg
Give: 45; kg
